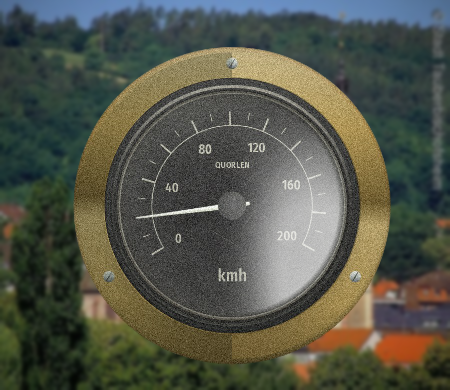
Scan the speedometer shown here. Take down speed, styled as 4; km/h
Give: 20; km/h
